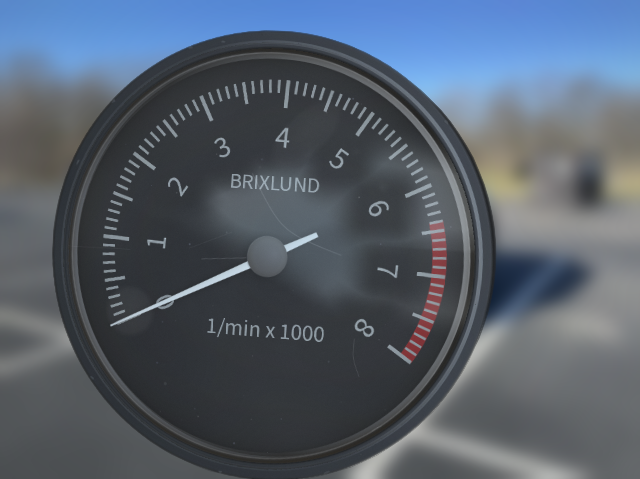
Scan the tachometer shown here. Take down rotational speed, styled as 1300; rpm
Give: 0; rpm
